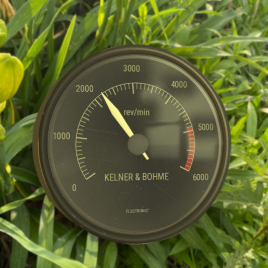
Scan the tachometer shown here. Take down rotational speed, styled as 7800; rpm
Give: 2200; rpm
